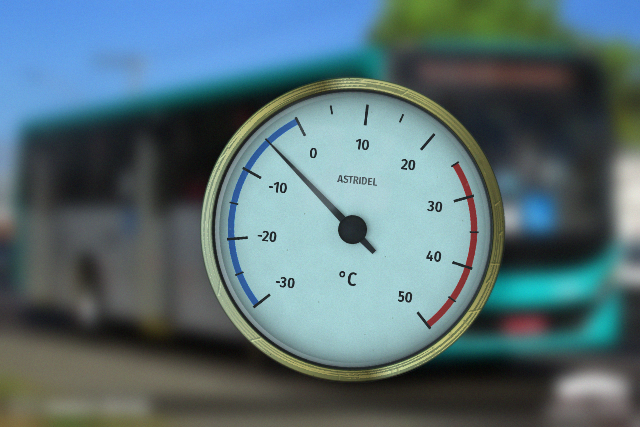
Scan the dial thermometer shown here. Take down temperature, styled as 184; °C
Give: -5; °C
